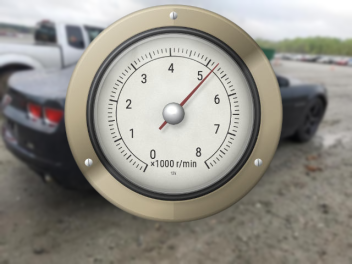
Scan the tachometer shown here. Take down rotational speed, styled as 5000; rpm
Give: 5200; rpm
